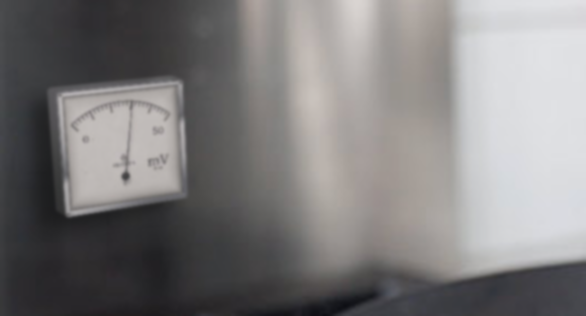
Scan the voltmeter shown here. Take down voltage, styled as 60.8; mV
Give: 30; mV
